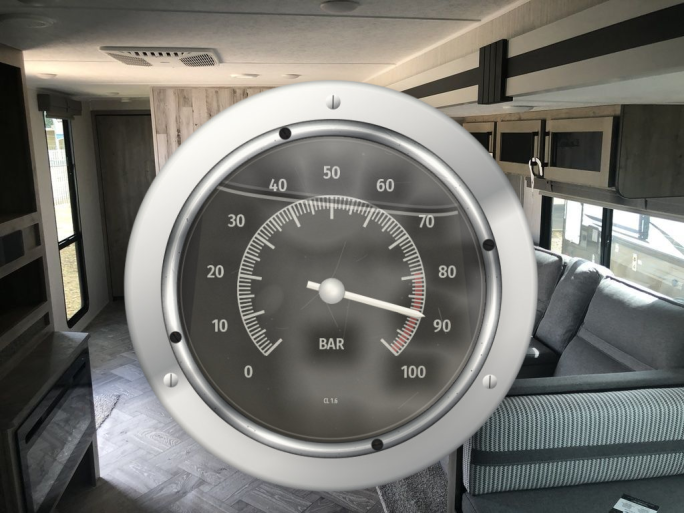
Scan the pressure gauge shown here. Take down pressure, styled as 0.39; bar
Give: 89; bar
